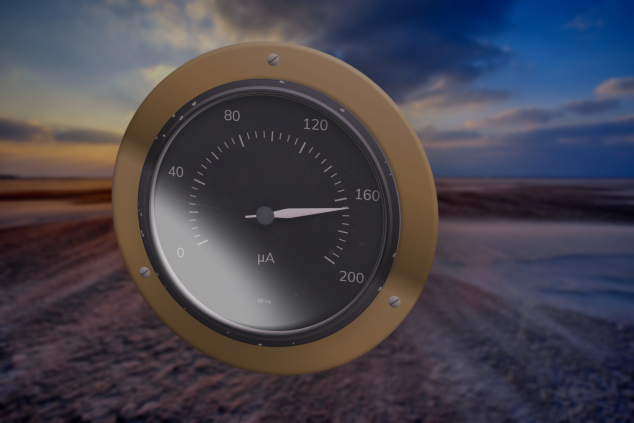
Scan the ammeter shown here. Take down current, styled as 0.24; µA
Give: 165; µA
